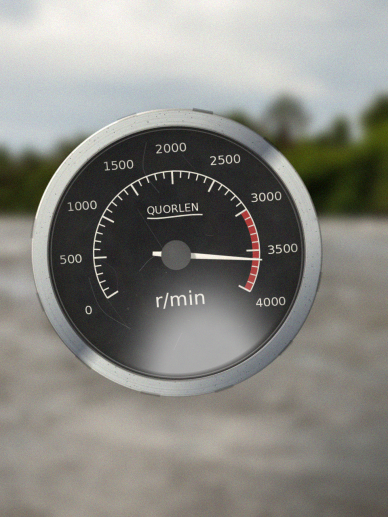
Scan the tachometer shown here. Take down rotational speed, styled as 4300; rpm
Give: 3600; rpm
